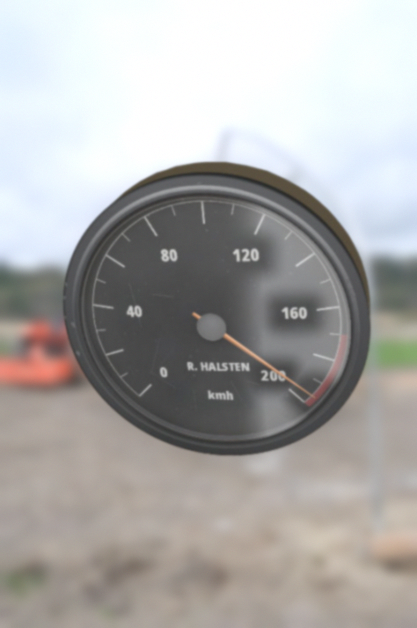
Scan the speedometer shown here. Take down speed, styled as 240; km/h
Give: 195; km/h
